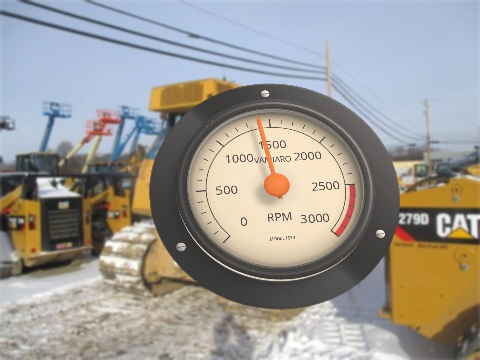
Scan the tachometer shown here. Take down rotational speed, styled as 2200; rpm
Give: 1400; rpm
